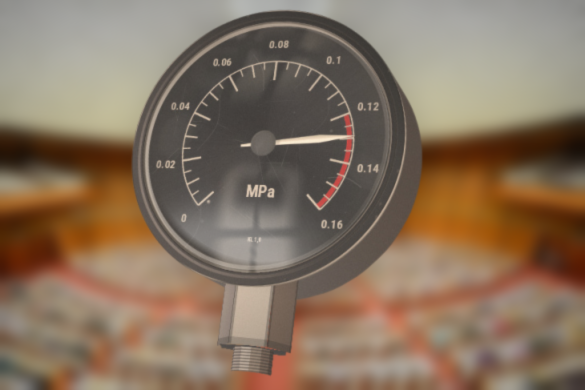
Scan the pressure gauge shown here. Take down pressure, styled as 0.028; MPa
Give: 0.13; MPa
